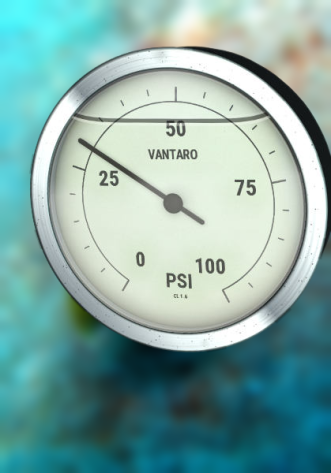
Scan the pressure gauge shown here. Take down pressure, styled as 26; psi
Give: 30; psi
